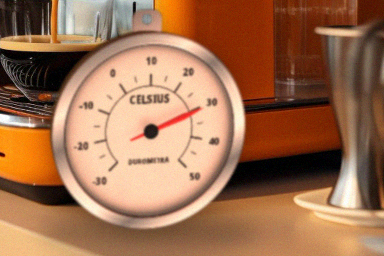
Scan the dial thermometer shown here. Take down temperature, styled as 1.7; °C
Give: 30; °C
